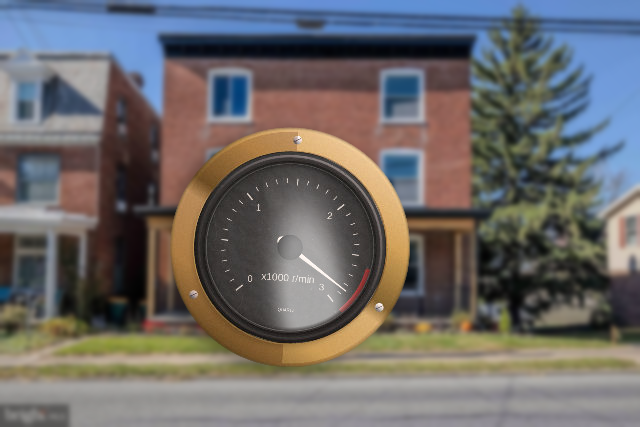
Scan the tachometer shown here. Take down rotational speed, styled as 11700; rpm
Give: 2850; rpm
